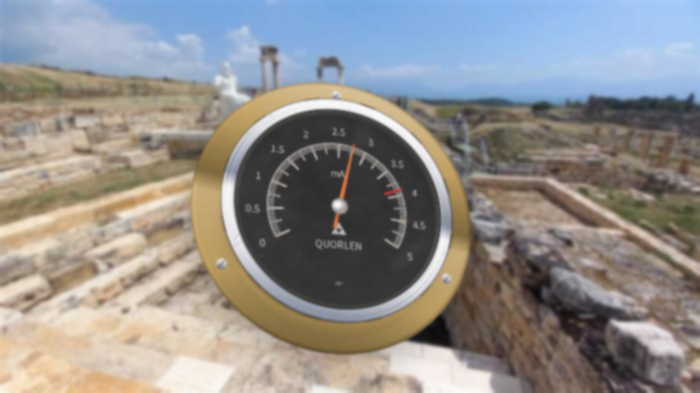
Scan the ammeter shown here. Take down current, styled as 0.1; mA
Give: 2.75; mA
